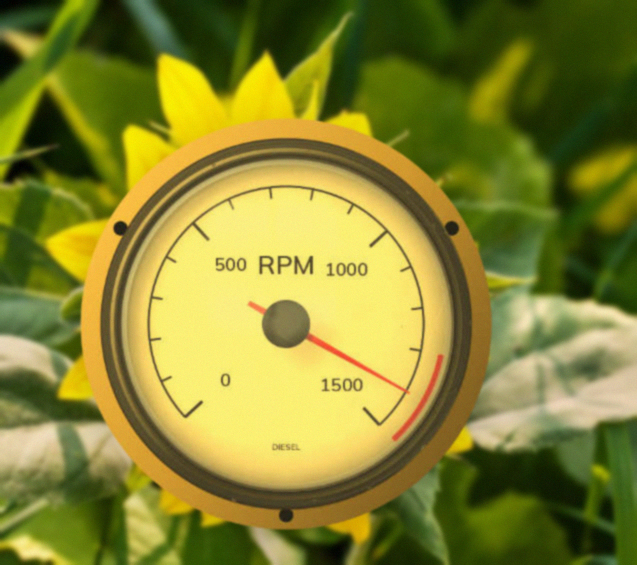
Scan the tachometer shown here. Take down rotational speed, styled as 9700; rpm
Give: 1400; rpm
